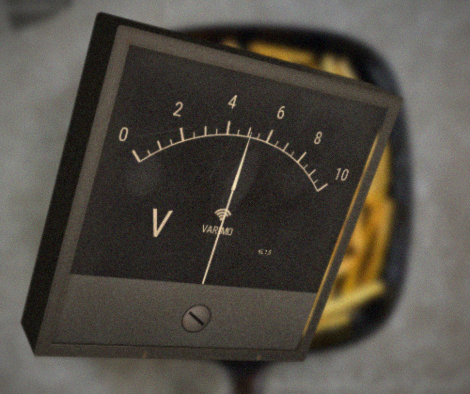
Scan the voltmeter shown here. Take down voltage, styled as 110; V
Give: 5; V
